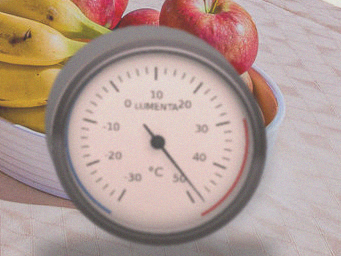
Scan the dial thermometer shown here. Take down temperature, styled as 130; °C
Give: 48; °C
